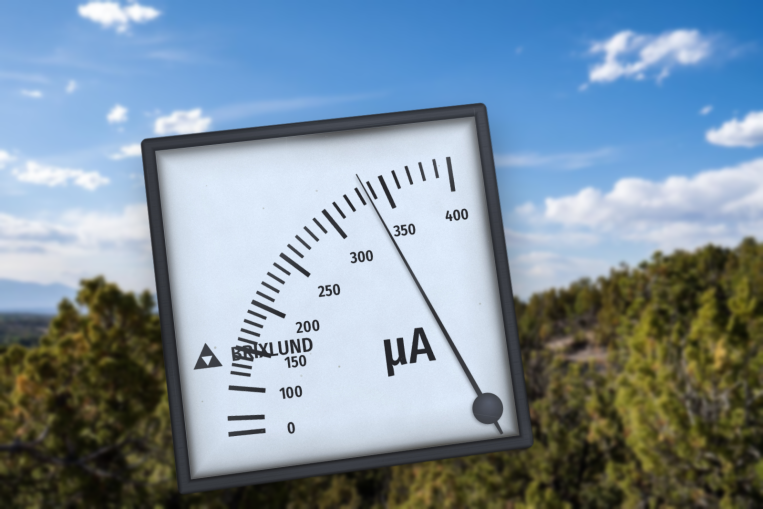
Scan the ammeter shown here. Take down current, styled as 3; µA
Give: 335; µA
